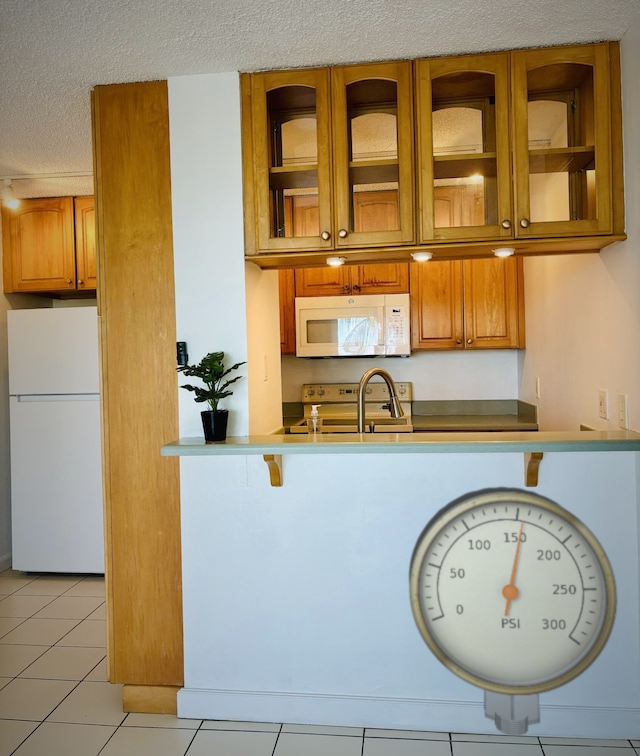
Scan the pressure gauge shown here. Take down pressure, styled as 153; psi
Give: 155; psi
